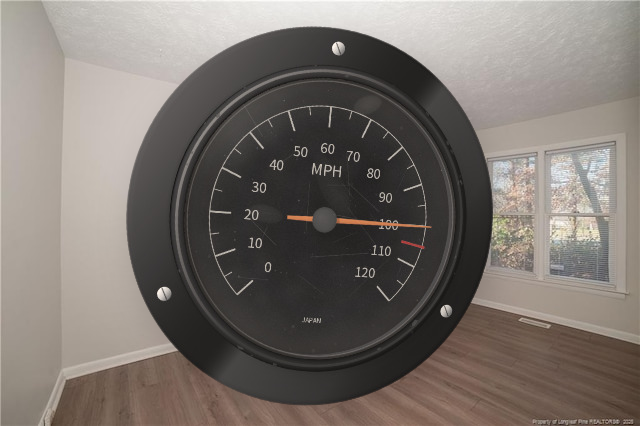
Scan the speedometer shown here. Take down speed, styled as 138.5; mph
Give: 100; mph
